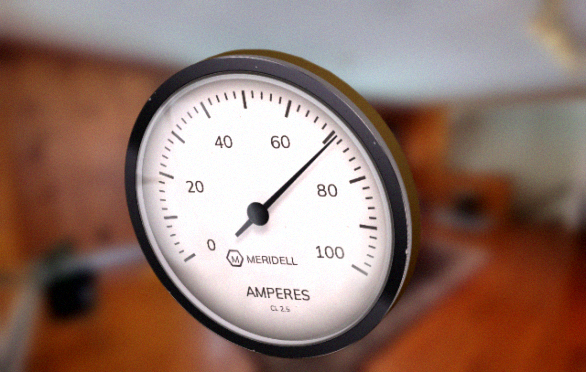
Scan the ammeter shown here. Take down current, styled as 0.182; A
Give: 71; A
